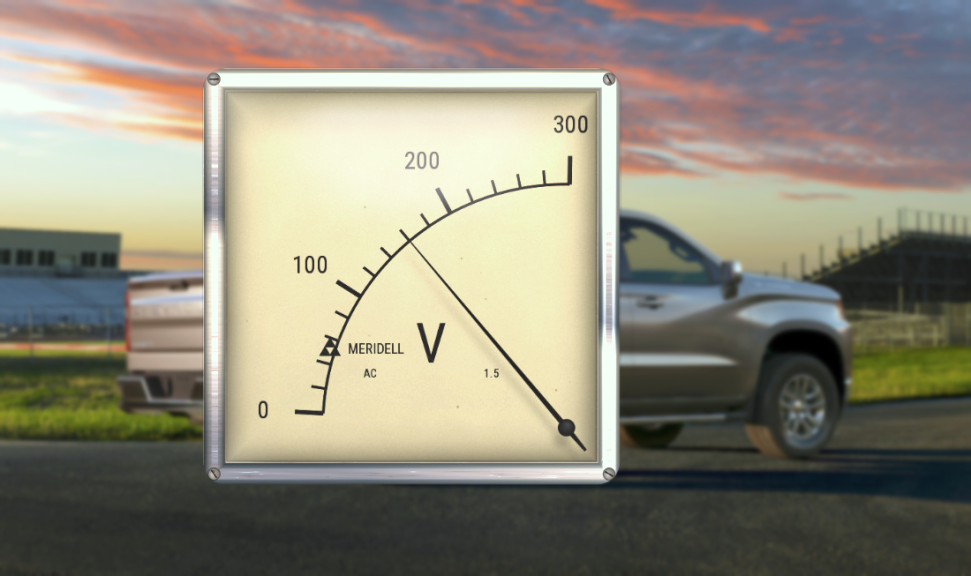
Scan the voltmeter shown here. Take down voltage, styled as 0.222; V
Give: 160; V
